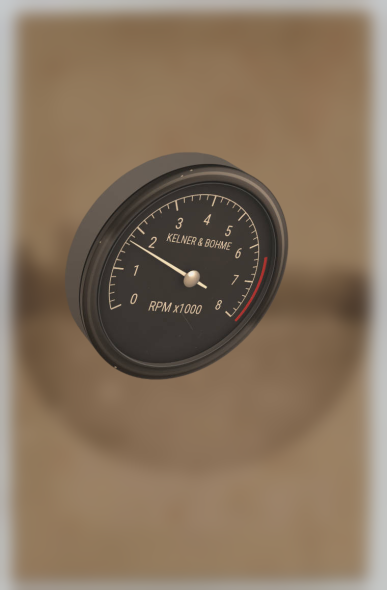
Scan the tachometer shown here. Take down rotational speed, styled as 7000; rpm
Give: 1700; rpm
